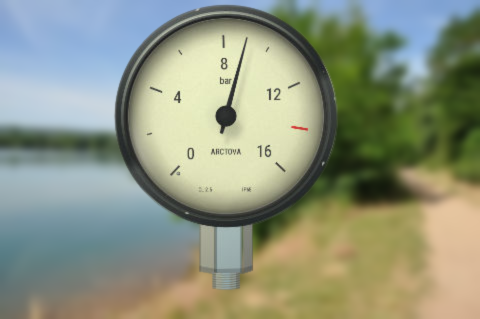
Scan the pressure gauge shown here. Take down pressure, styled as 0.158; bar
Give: 9; bar
